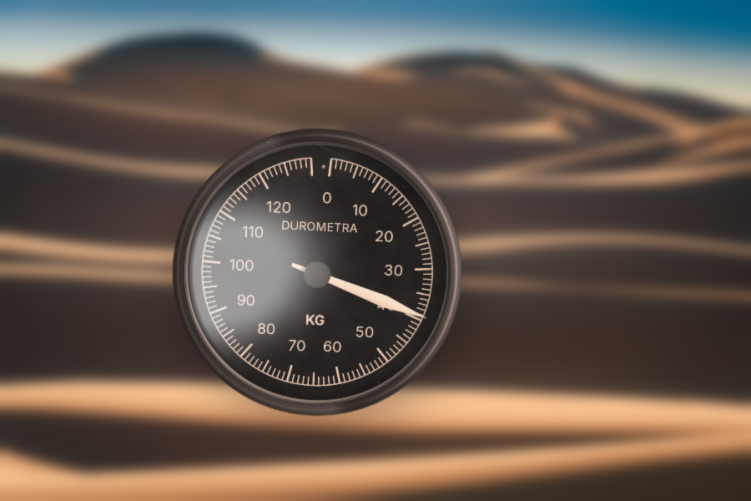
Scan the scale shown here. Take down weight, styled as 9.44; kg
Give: 39; kg
